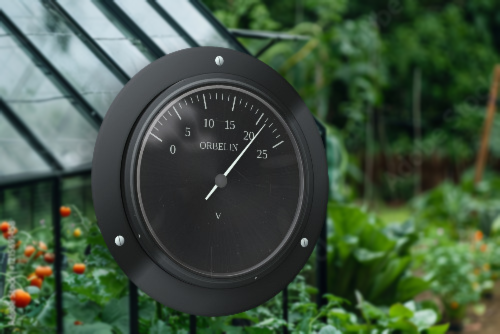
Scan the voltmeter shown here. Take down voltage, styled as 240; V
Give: 21; V
